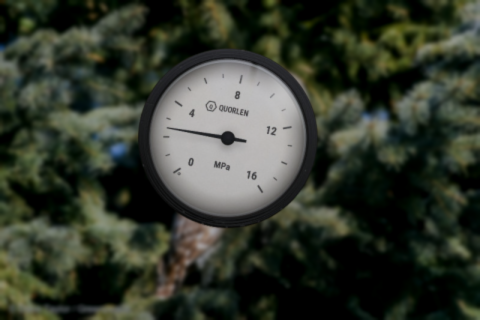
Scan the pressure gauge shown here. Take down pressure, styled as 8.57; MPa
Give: 2.5; MPa
